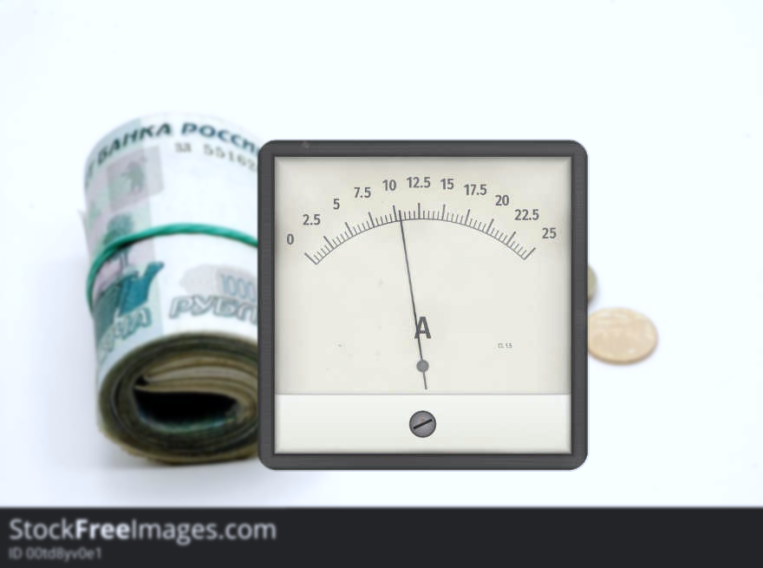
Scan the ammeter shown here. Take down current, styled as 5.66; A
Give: 10.5; A
